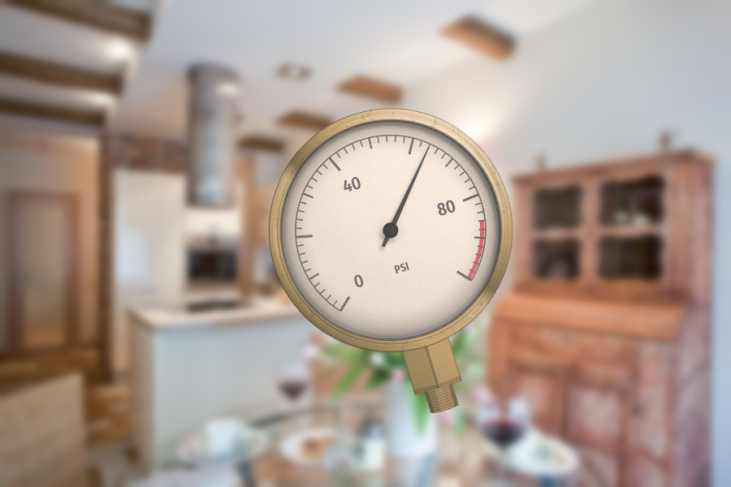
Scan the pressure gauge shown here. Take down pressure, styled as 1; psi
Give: 64; psi
